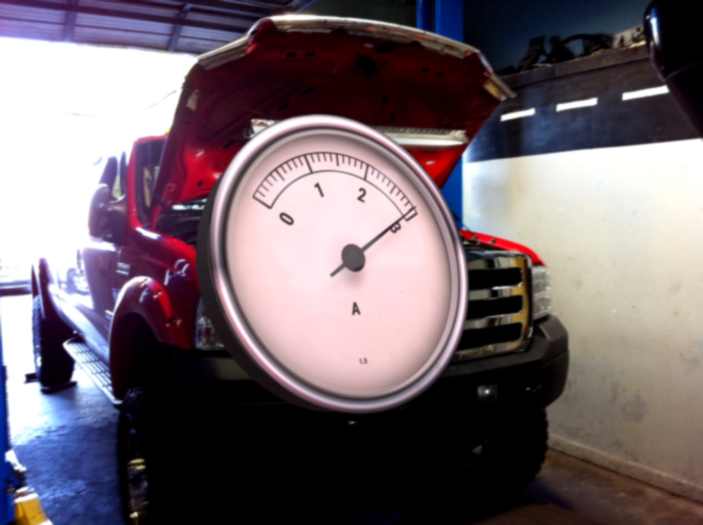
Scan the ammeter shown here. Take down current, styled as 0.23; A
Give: 2.9; A
